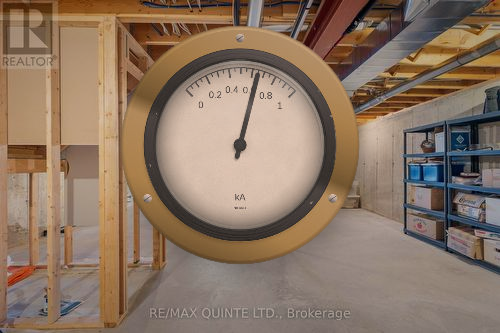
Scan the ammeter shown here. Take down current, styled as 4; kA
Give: 0.65; kA
